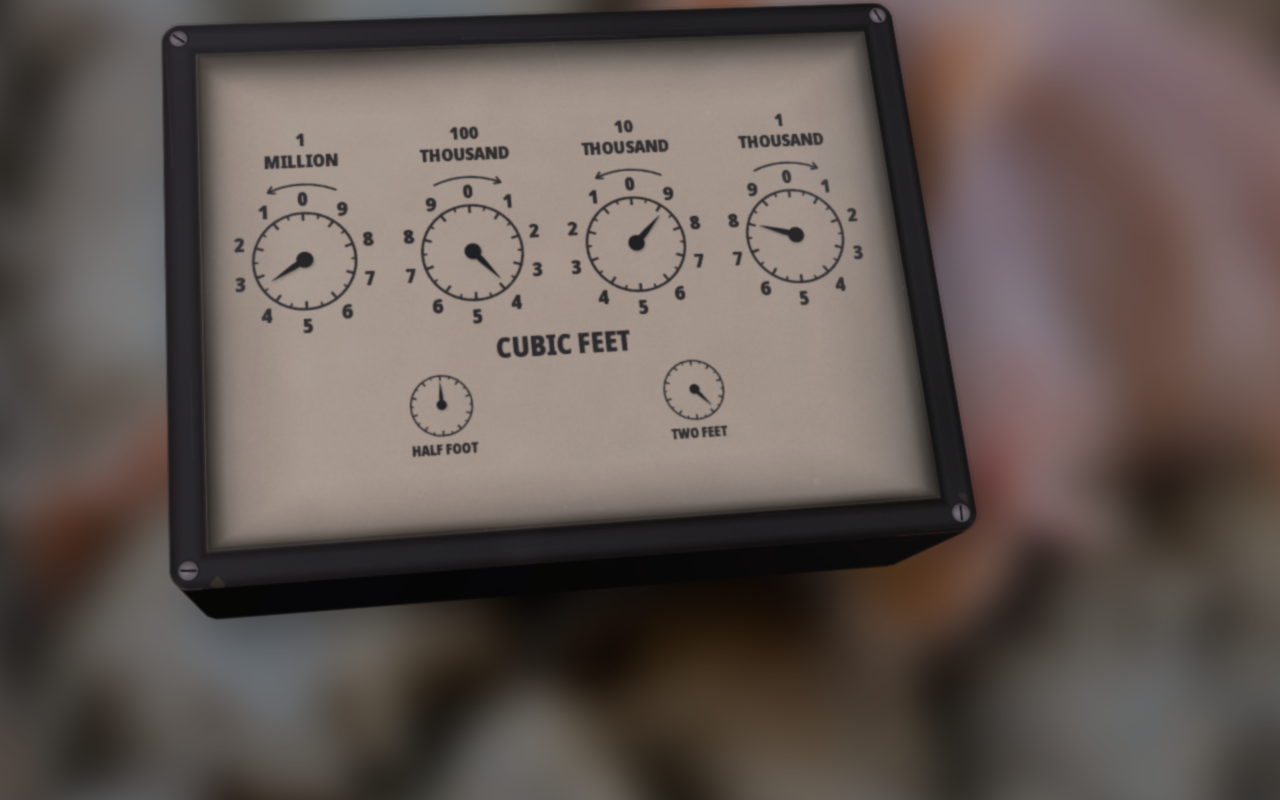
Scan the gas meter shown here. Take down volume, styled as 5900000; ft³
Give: 338800; ft³
